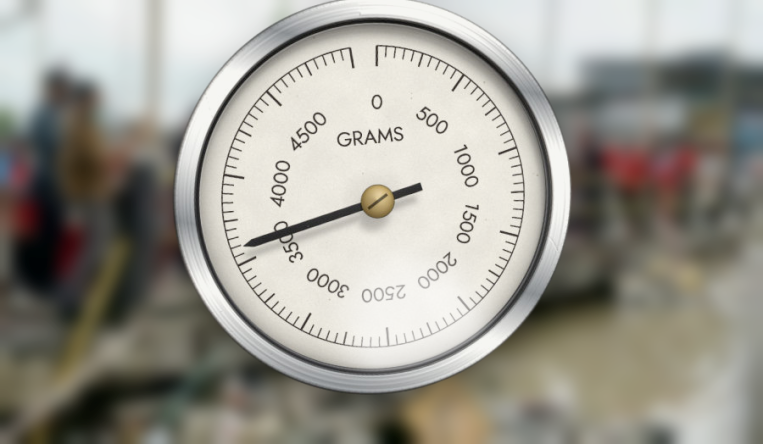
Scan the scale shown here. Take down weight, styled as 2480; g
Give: 3600; g
